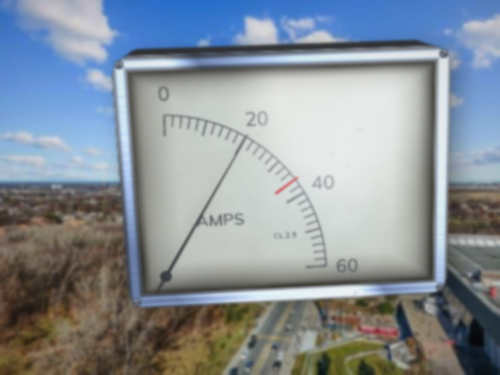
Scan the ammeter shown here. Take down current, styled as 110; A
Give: 20; A
